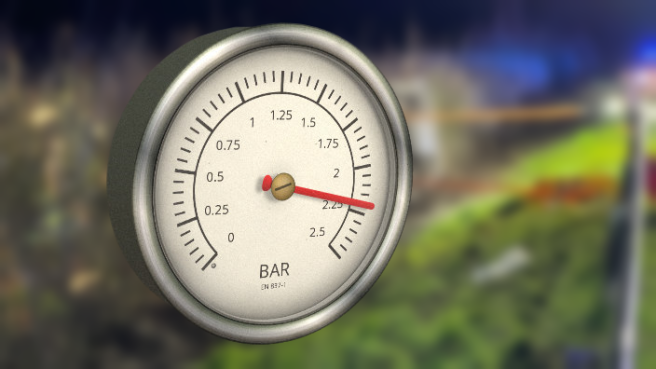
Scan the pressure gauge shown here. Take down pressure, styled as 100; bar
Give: 2.2; bar
